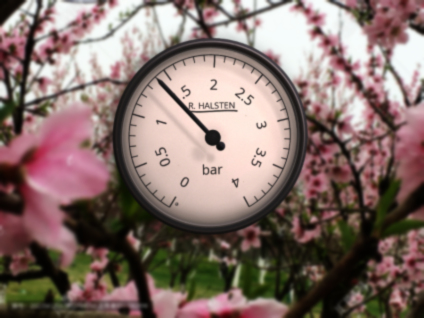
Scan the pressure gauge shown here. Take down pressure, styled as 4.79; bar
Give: 1.4; bar
